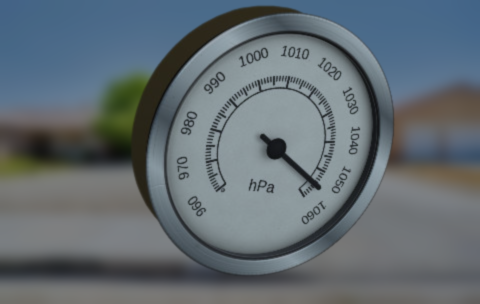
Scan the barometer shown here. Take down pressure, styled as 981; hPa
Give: 1055; hPa
